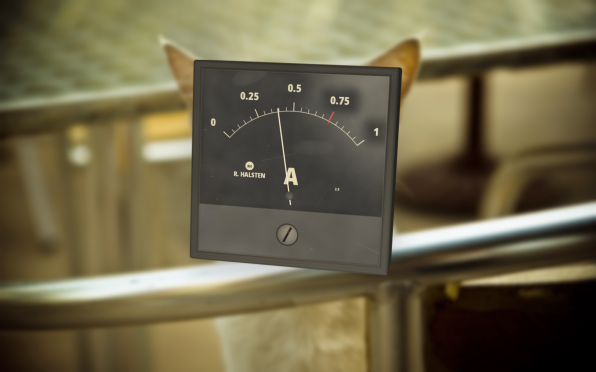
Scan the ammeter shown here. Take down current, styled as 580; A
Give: 0.4; A
